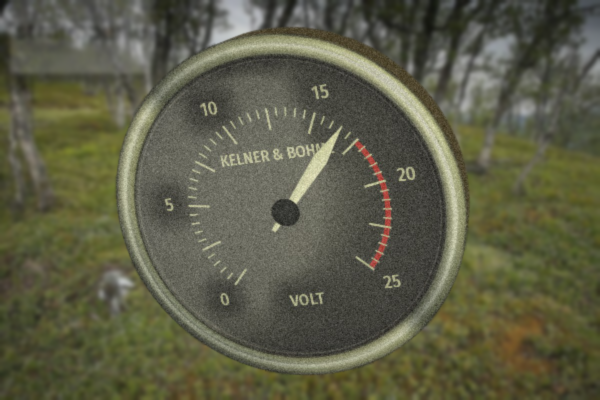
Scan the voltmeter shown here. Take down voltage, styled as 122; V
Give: 16.5; V
